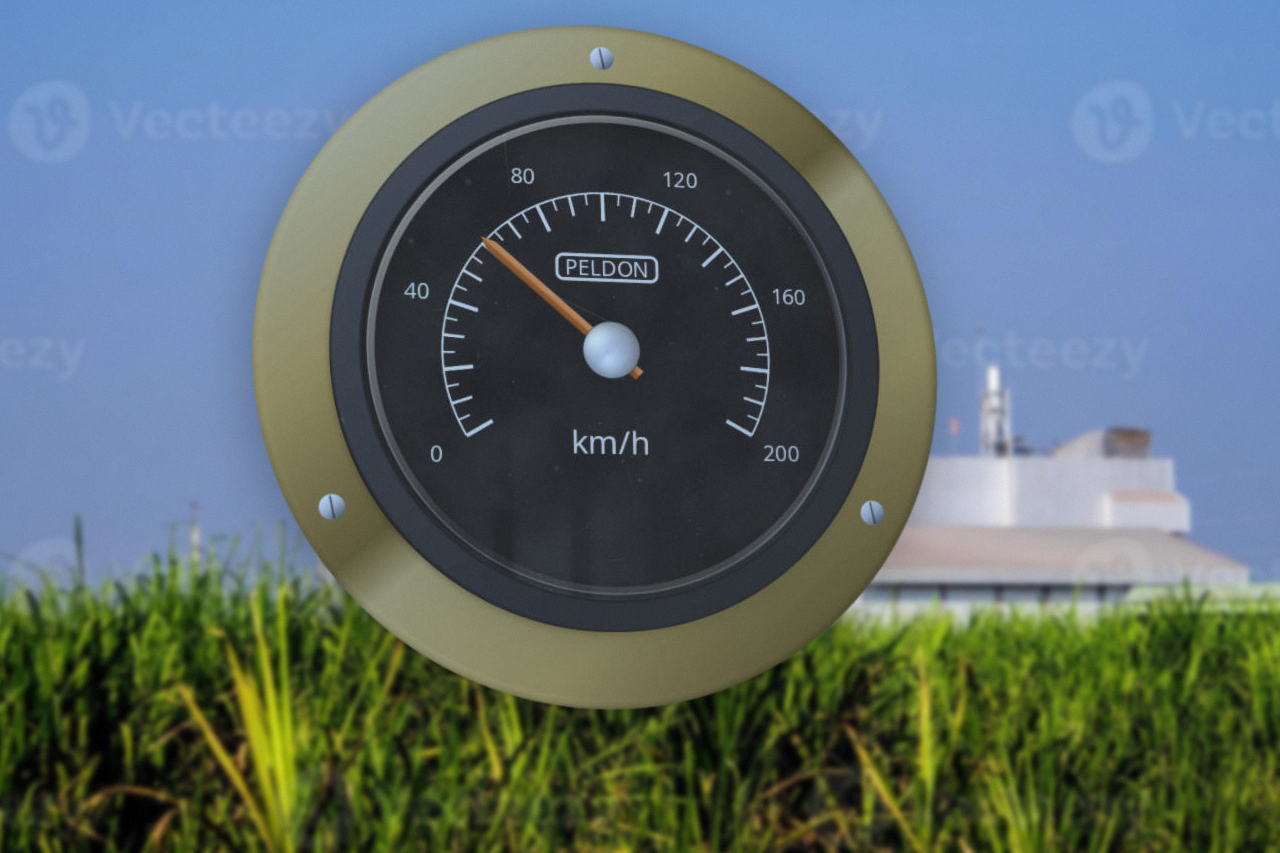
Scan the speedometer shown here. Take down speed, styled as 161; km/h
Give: 60; km/h
